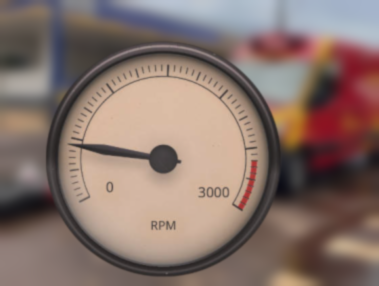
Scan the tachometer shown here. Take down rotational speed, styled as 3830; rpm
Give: 450; rpm
